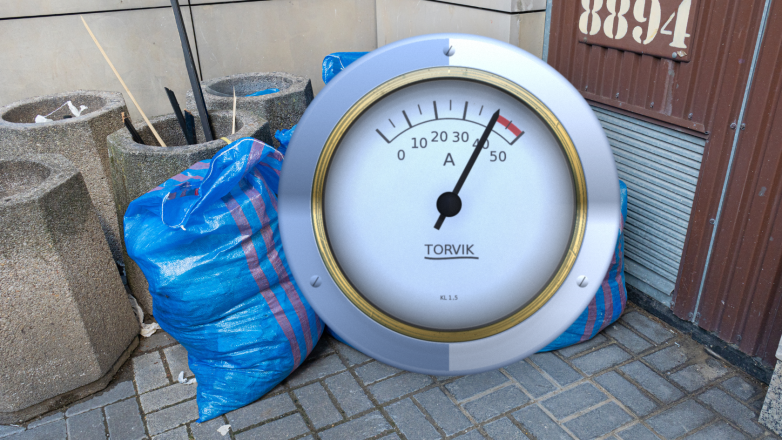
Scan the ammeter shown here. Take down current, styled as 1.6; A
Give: 40; A
